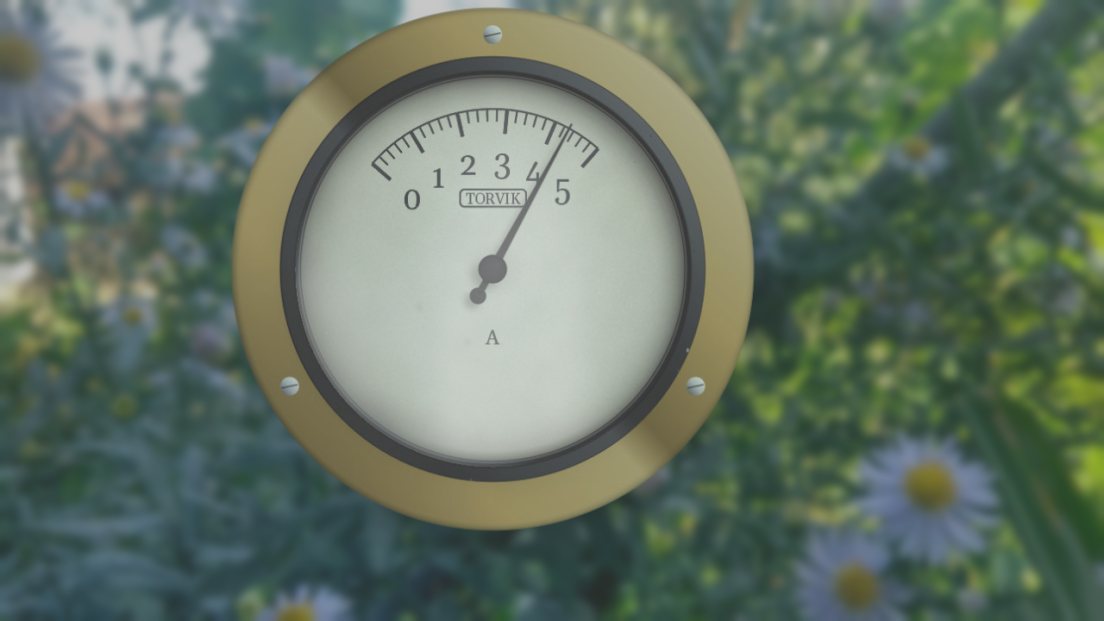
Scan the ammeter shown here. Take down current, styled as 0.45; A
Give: 4.3; A
